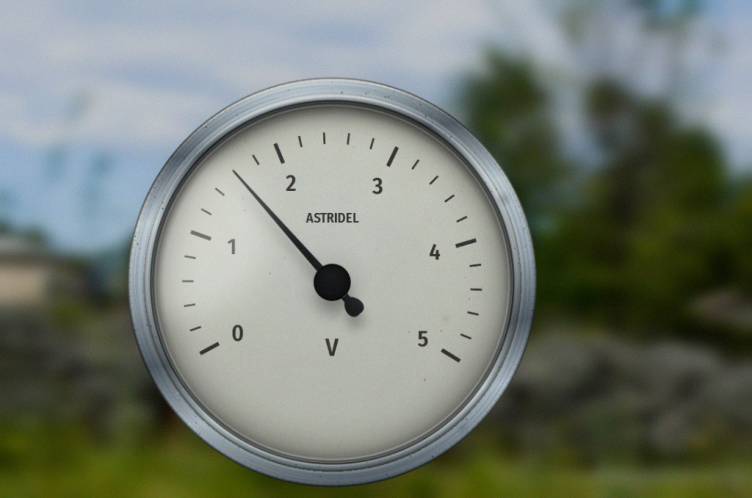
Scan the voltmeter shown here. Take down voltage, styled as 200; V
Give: 1.6; V
